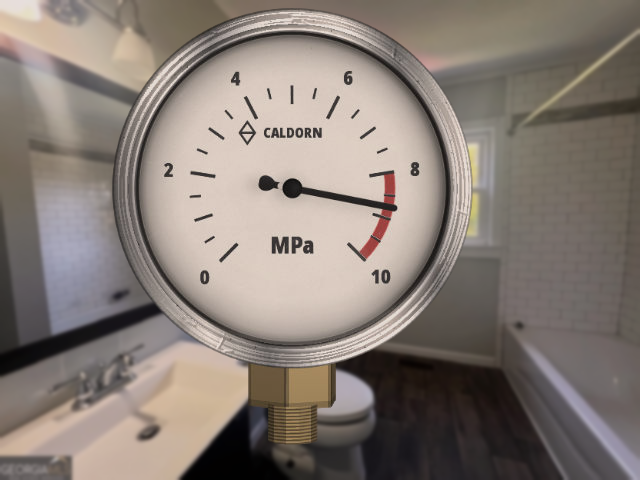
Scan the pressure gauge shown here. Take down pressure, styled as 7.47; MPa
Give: 8.75; MPa
